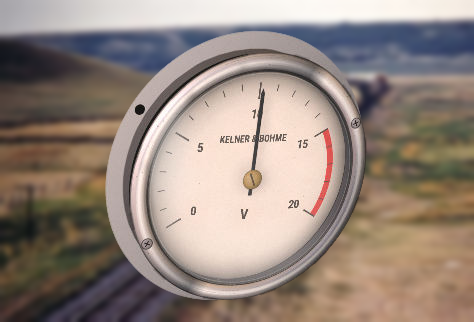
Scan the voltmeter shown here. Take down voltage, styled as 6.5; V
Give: 10; V
